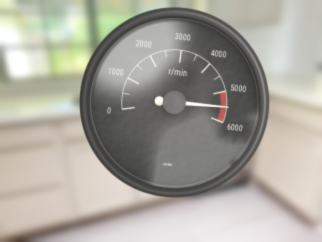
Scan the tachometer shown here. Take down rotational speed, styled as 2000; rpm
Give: 5500; rpm
